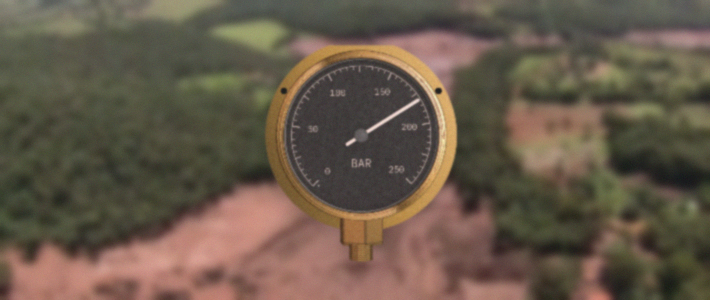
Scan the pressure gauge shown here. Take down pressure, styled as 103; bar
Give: 180; bar
